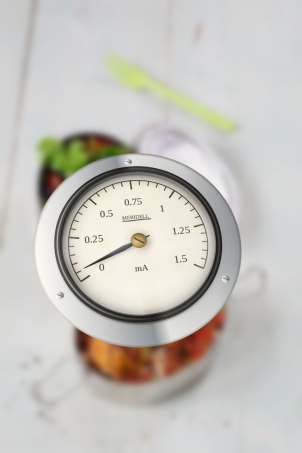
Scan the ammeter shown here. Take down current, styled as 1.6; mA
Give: 0.05; mA
